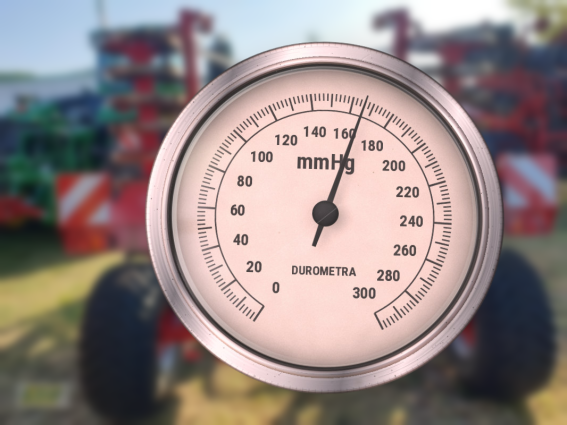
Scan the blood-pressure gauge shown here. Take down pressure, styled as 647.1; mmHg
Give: 166; mmHg
